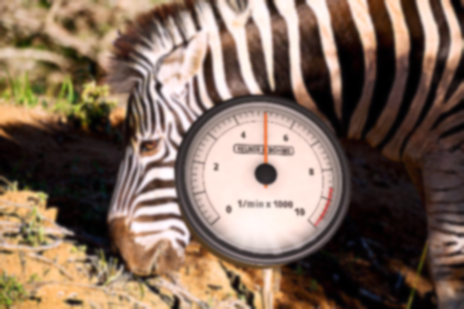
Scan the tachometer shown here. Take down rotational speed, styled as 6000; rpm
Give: 5000; rpm
